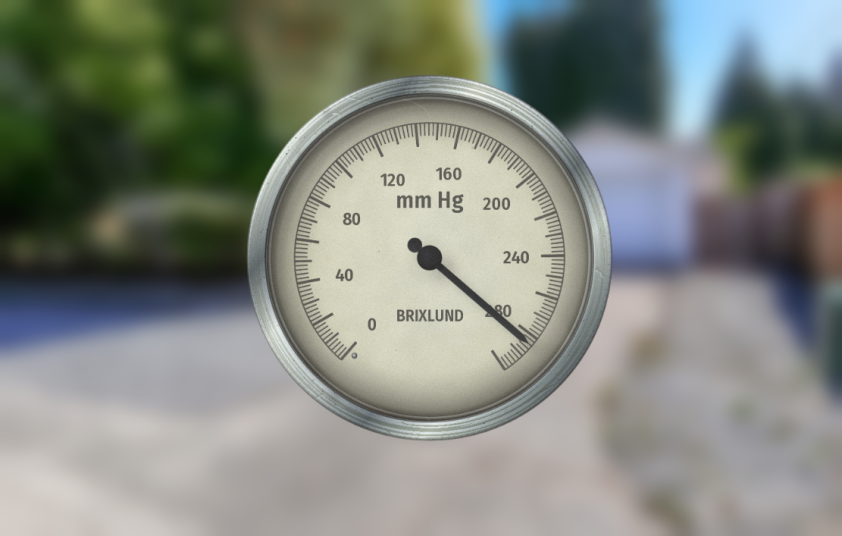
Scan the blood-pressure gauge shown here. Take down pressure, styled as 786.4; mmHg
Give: 284; mmHg
